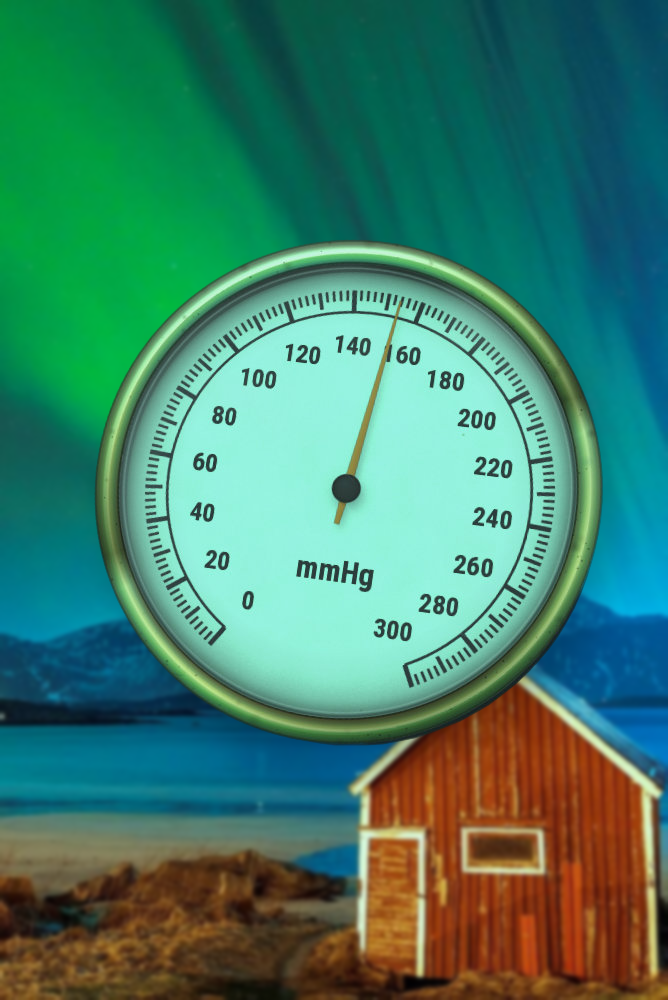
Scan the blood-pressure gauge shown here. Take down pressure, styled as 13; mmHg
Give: 154; mmHg
